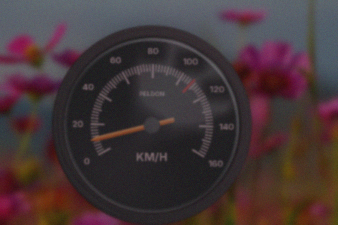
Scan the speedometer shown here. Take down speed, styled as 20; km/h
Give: 10; km/h
